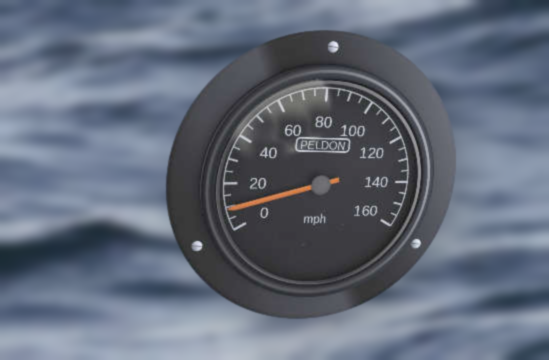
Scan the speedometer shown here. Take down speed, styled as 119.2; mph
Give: 10; mph
